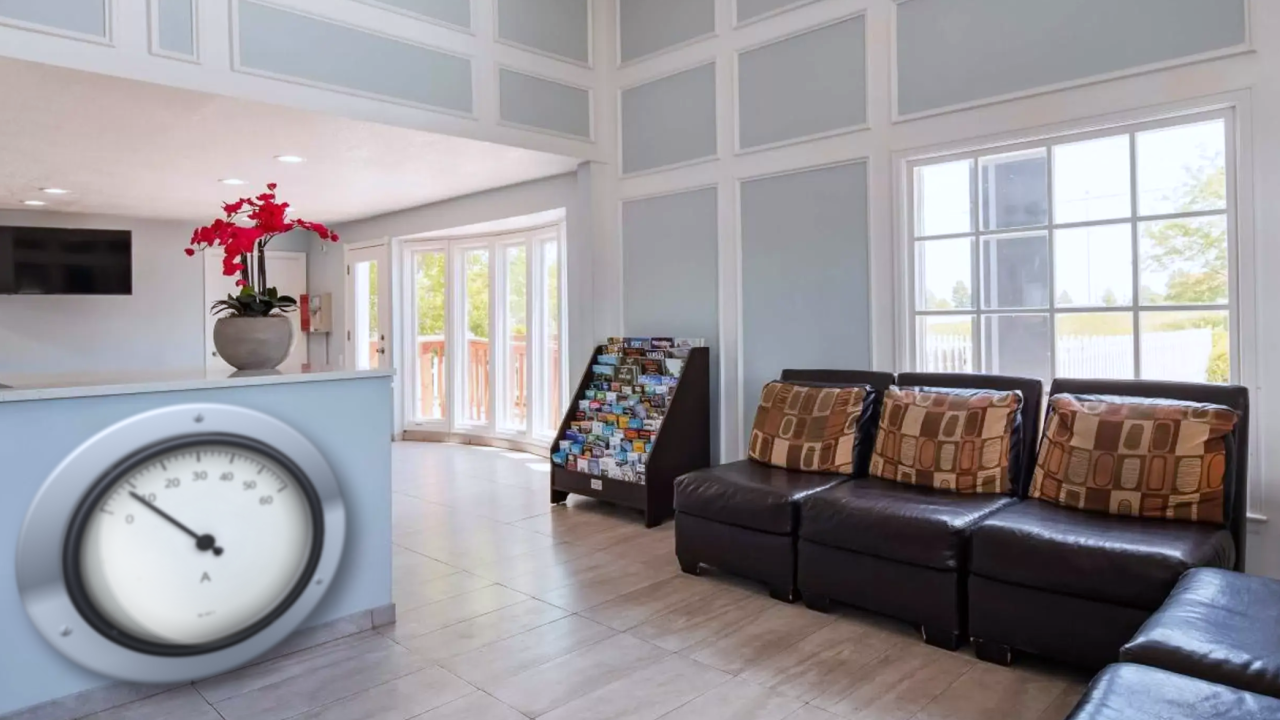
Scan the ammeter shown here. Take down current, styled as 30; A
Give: 8; A
